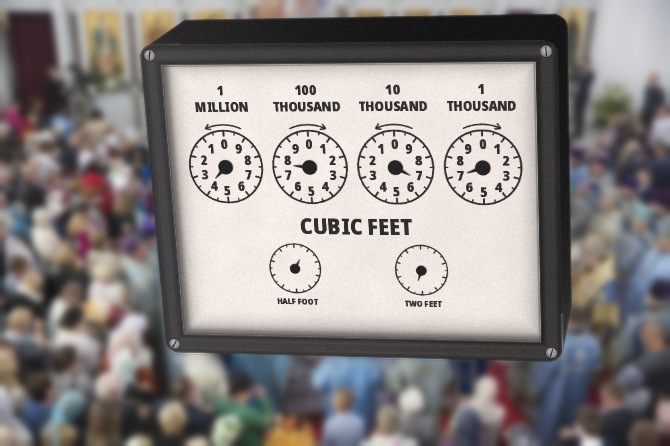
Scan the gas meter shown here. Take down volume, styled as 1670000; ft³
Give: 376700; ft³
